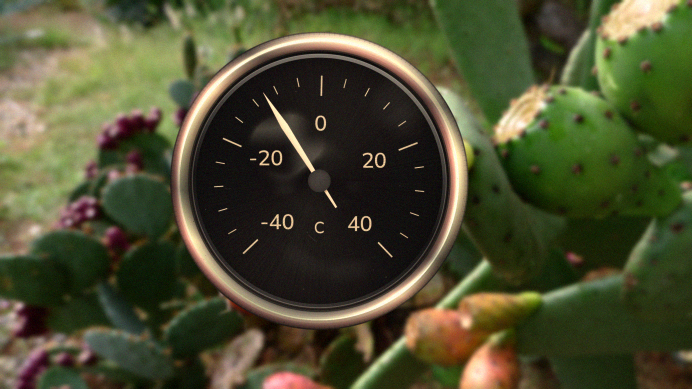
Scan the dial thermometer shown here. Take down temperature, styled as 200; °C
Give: -10; °C
